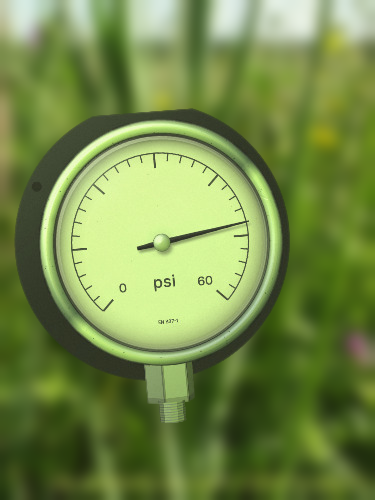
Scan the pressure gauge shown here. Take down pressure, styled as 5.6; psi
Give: 48; psi
